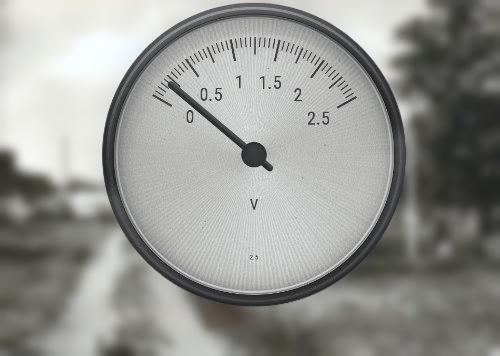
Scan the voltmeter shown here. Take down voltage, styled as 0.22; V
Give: 0.2; V
